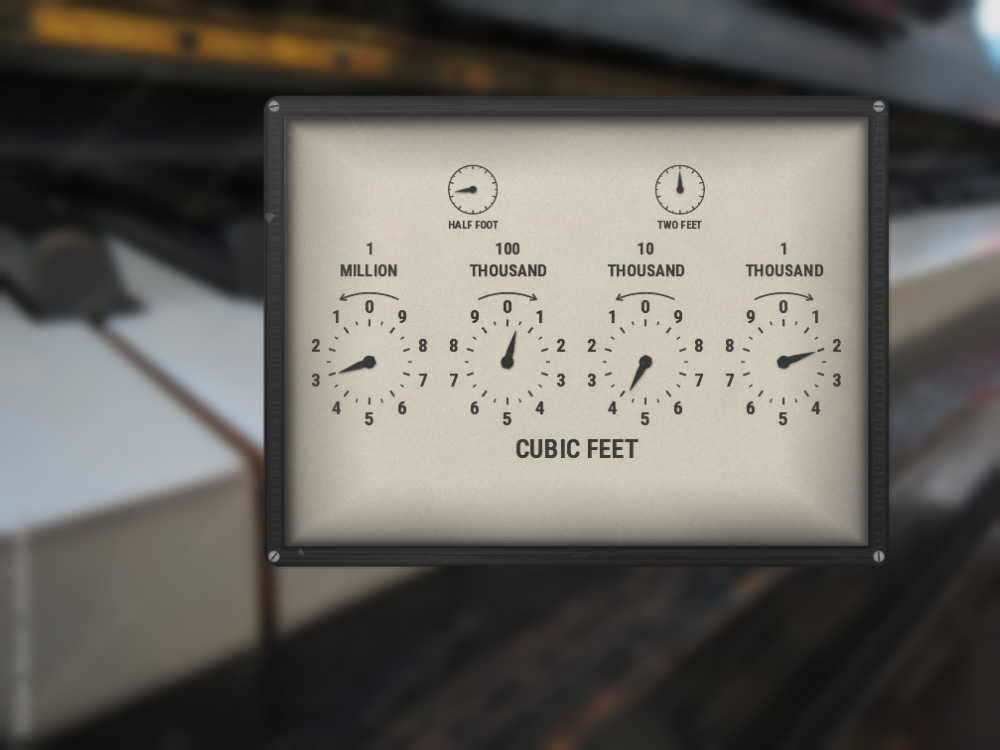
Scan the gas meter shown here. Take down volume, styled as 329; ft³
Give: 304200; ft³
